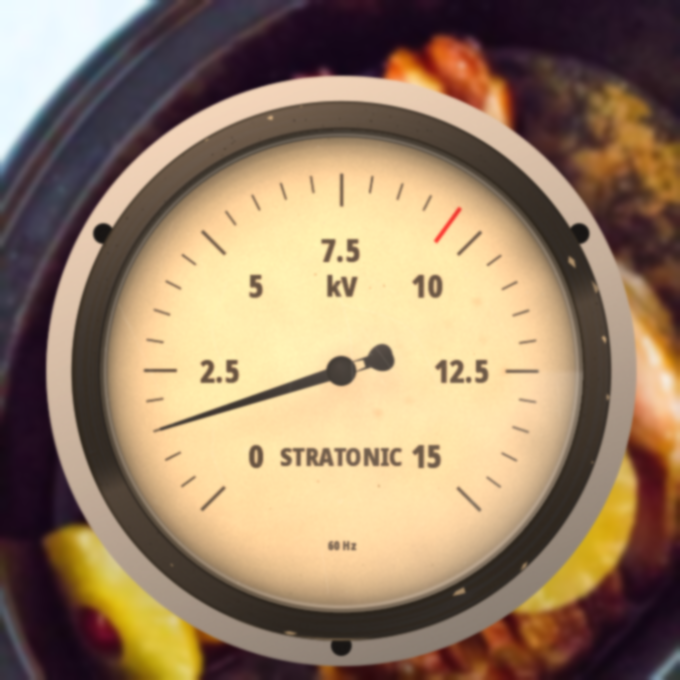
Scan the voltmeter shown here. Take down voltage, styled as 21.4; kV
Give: 1.5; kV
